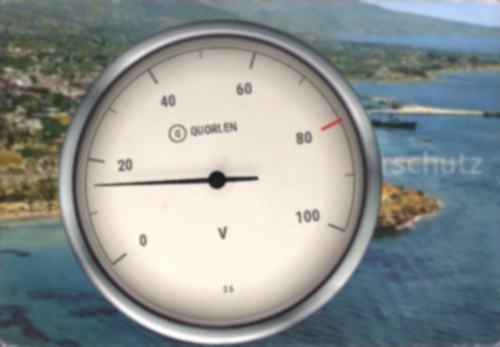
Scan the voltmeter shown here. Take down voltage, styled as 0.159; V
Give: 15; V
